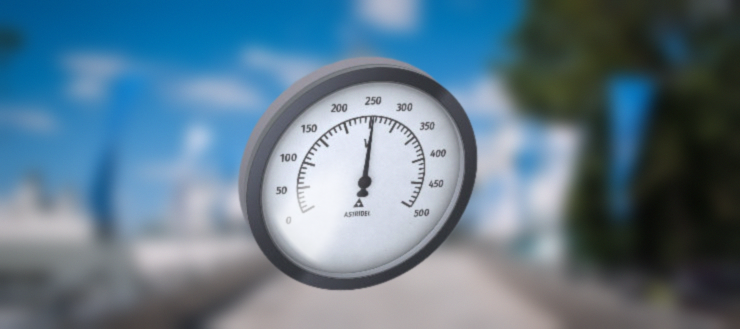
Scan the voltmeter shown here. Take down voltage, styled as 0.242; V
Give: 250; V
